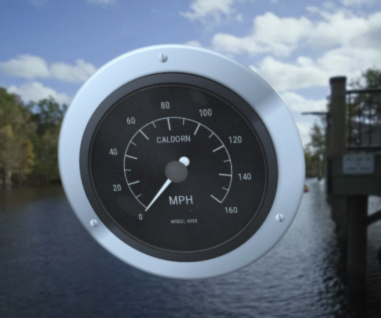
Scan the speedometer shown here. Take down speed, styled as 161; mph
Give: 0; mph
